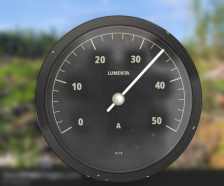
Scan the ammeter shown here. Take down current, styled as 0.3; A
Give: 34; A
